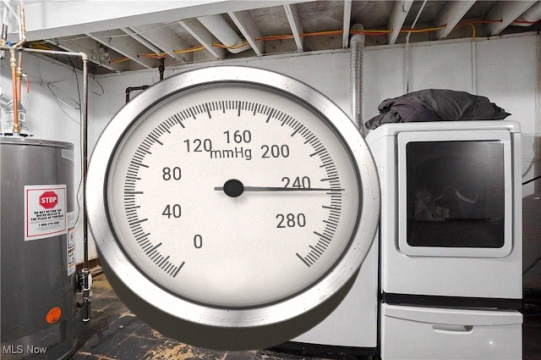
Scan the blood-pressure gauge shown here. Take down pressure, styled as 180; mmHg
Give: 250; mmHg
